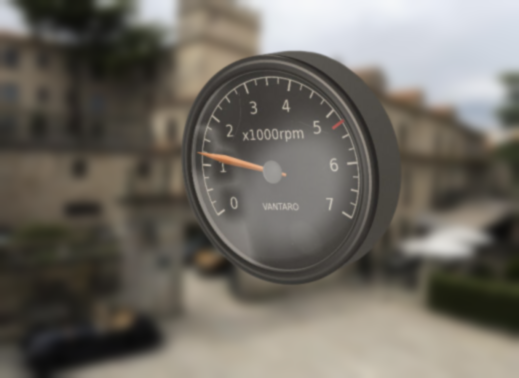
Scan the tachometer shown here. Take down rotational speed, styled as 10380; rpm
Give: 1250; rpm
